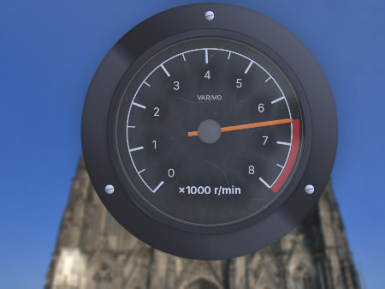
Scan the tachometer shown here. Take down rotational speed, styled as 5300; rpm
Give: 6500; rpm
